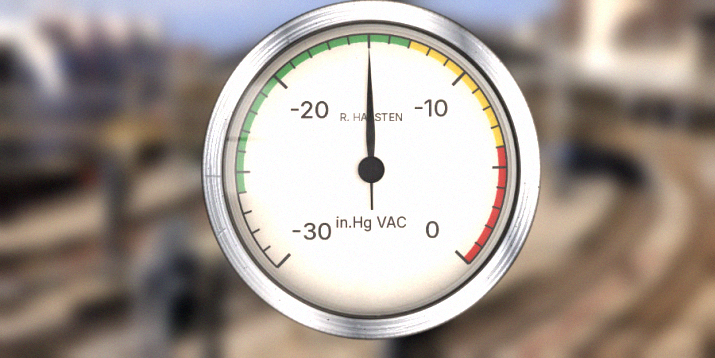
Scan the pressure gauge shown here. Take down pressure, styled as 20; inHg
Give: -15; inHg
